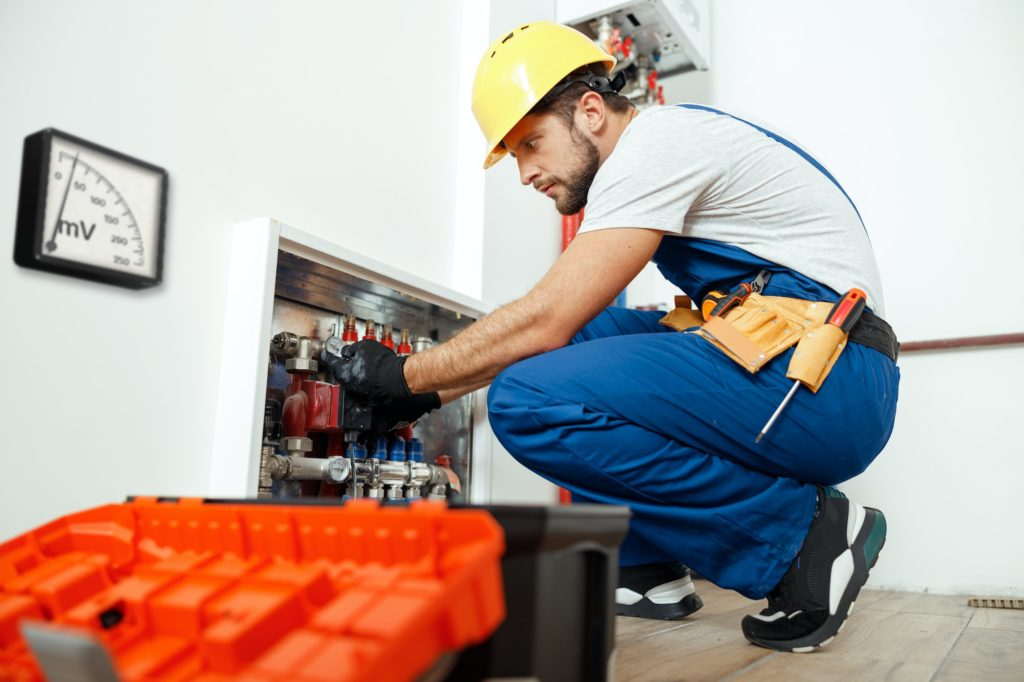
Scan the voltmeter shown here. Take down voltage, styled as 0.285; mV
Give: 25; mV
